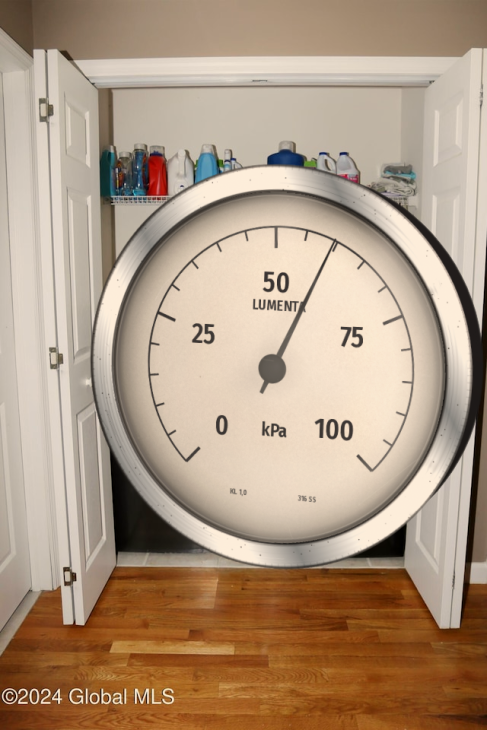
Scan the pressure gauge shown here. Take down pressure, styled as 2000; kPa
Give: 60; kPa
